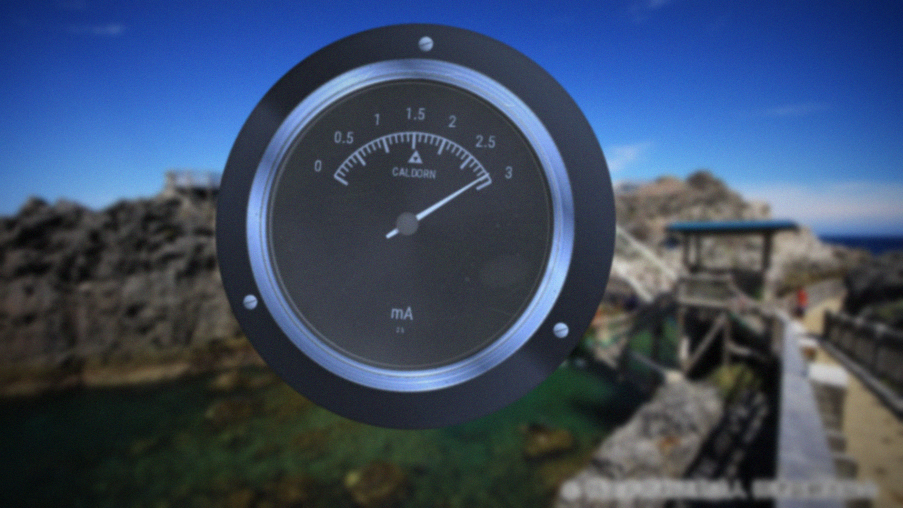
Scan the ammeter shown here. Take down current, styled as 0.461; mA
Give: 2.9; mA
